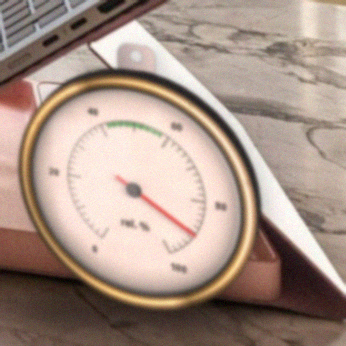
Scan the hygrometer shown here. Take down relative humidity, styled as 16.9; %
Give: 90; %
